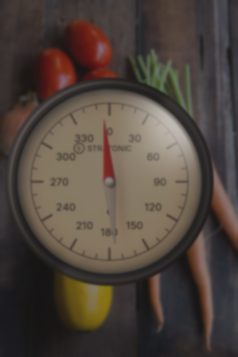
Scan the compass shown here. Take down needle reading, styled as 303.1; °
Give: 355; °
